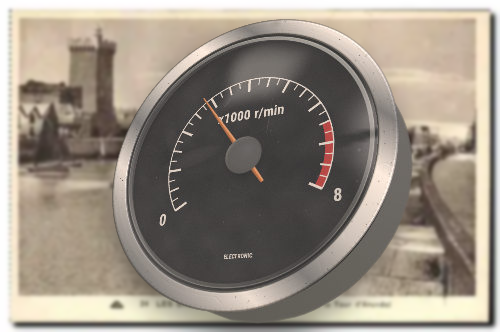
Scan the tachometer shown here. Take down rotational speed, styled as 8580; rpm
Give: 2875; rpm
